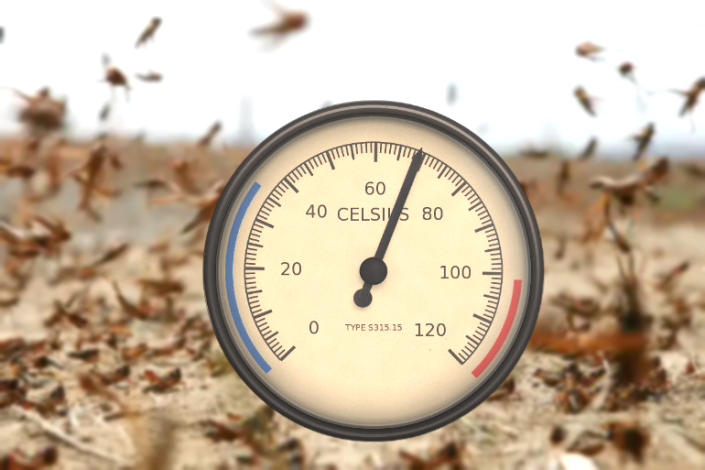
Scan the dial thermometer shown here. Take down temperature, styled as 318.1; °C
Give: 69; °C
